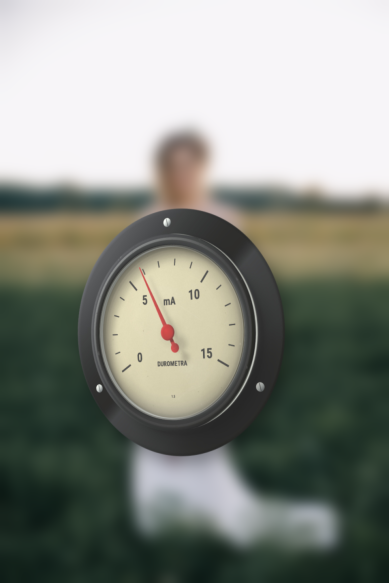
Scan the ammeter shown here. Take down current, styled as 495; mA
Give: 6; mA
